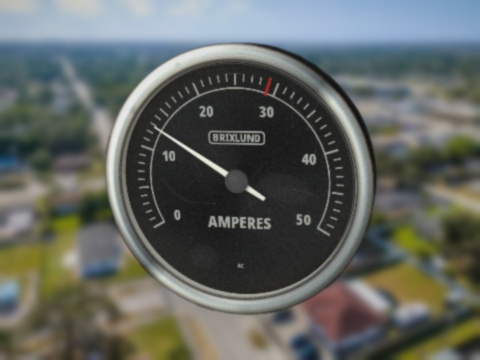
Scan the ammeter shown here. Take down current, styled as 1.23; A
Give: 13; A
